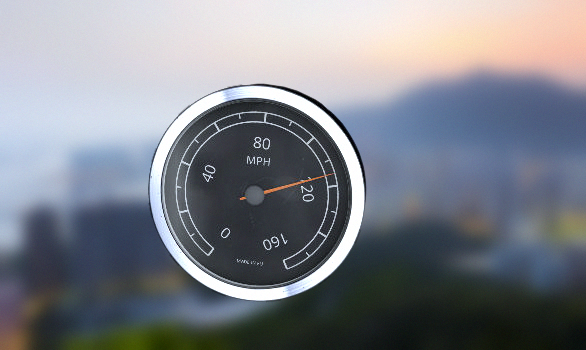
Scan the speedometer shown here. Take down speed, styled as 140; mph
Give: 115; mph
